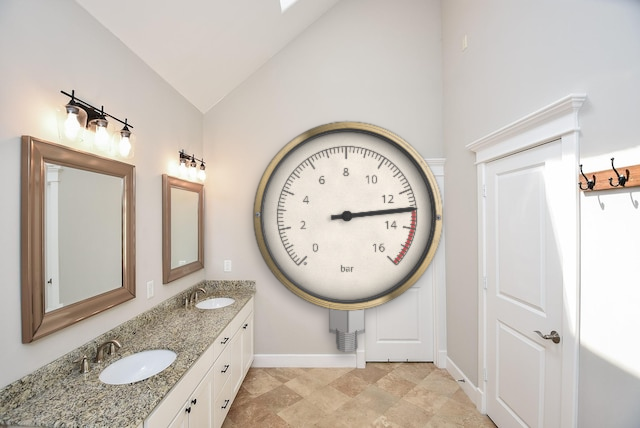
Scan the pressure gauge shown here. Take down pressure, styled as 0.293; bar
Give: 13; bar
